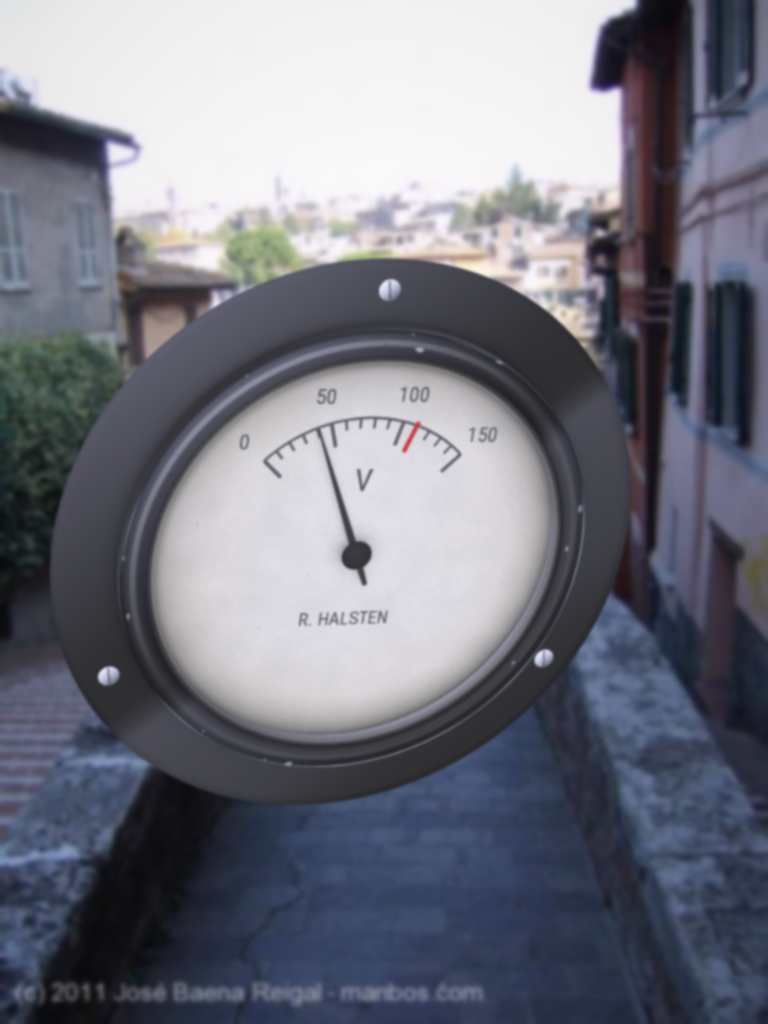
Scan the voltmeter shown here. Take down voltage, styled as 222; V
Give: 40; V
